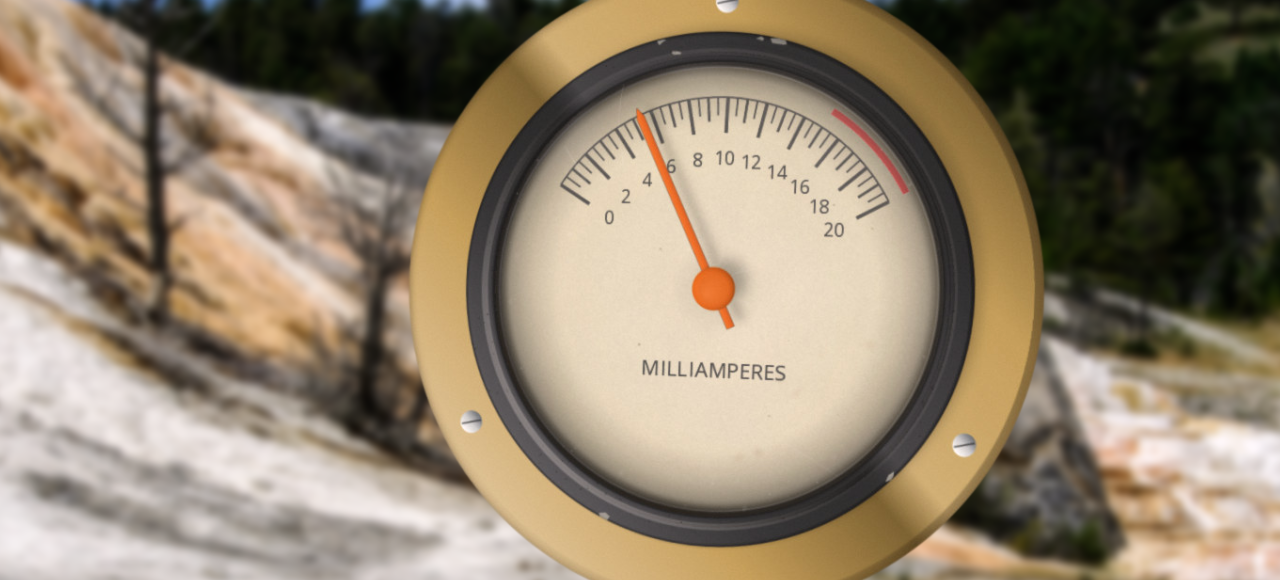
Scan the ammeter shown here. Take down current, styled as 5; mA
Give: 5.5; mA
